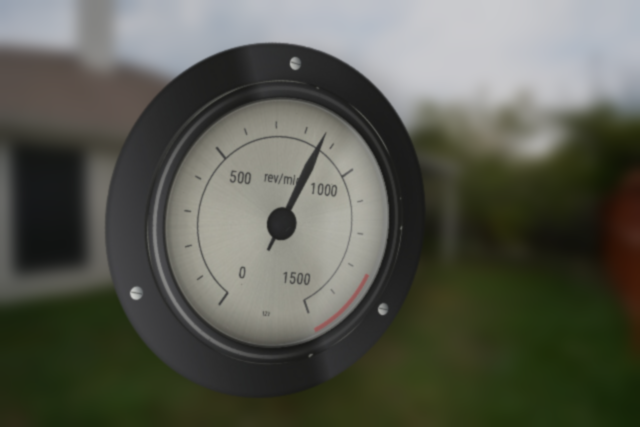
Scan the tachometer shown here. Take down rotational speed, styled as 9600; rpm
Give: 850; rpm
